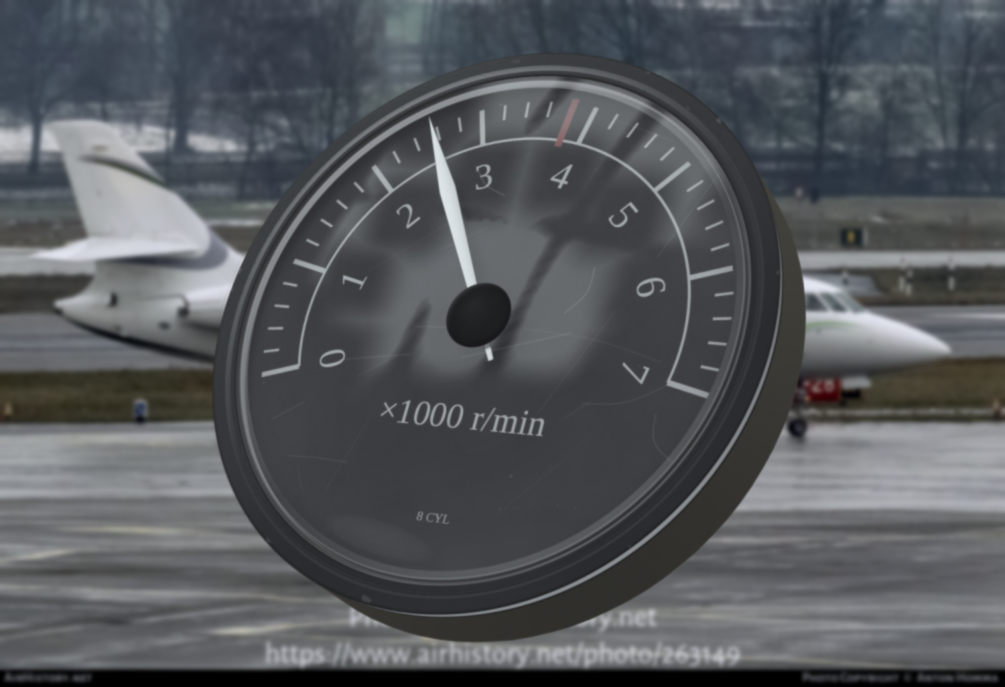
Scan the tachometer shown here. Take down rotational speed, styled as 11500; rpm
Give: 2600; rpm
